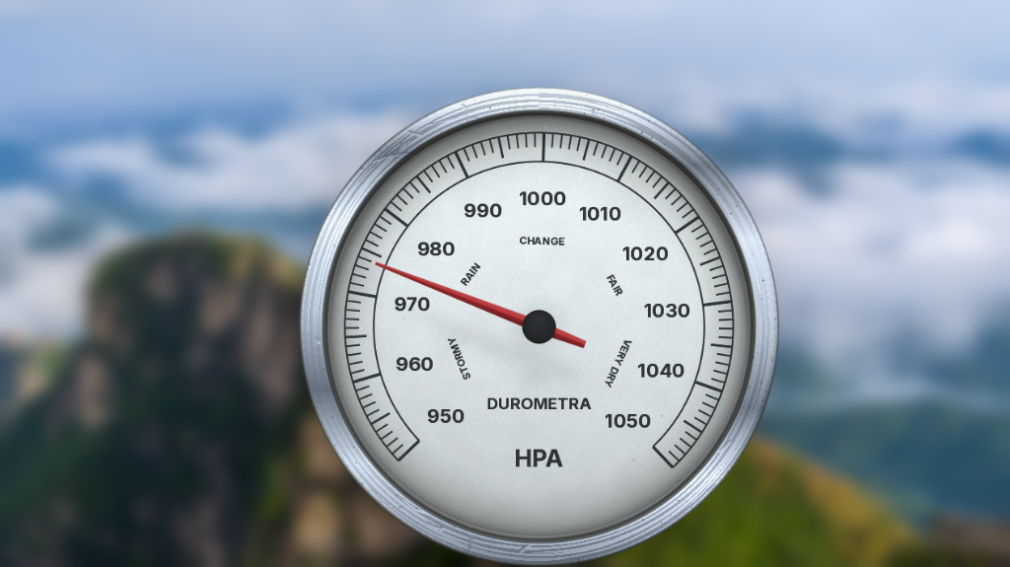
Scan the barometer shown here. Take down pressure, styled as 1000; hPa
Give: 974; hPa
